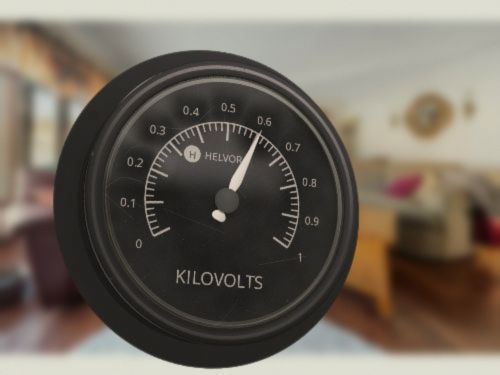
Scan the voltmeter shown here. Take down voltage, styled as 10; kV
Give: 0.6; kV
